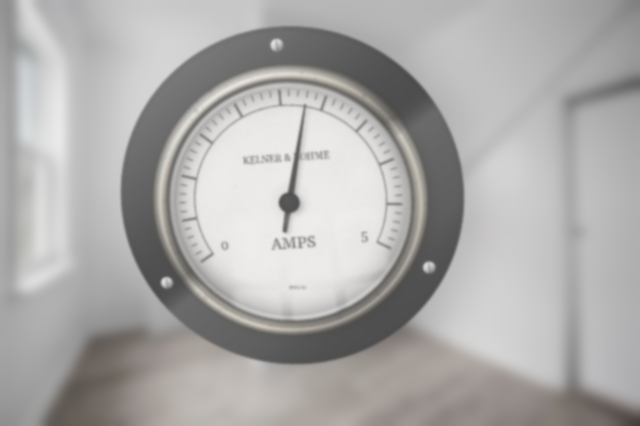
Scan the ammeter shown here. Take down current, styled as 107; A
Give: 2.8; A
